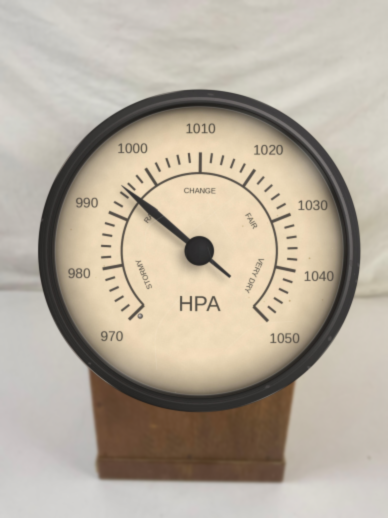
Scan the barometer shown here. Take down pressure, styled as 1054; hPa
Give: 995; hPa
